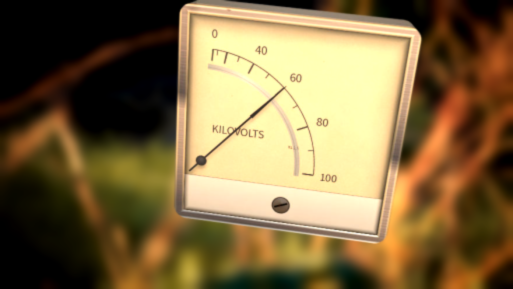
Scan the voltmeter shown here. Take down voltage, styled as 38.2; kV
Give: 60; kV
